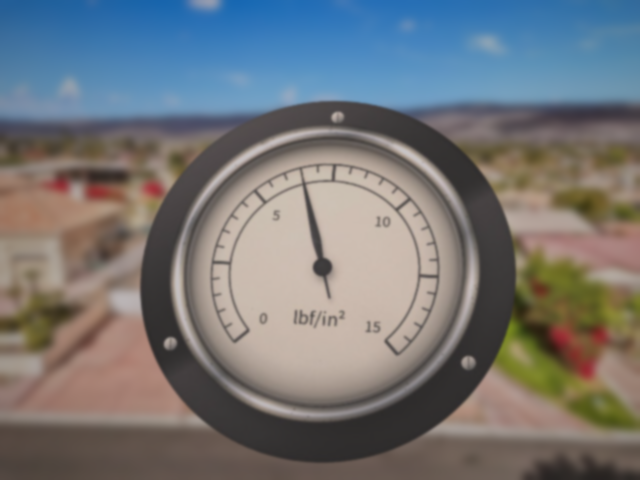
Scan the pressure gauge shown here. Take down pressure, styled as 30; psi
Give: 6.5; psi
